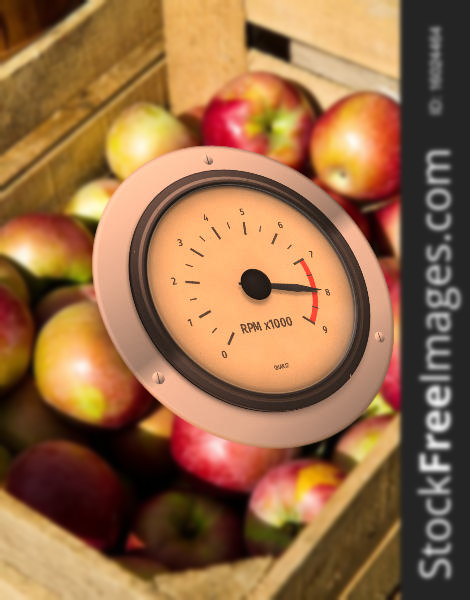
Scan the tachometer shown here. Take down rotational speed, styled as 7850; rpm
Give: 8000; rpm
